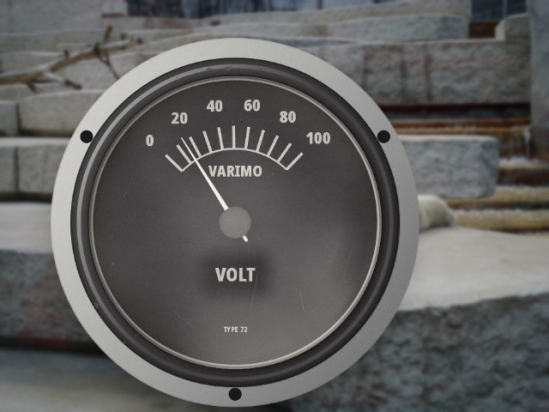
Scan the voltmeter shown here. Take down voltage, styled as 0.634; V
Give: 15; V
